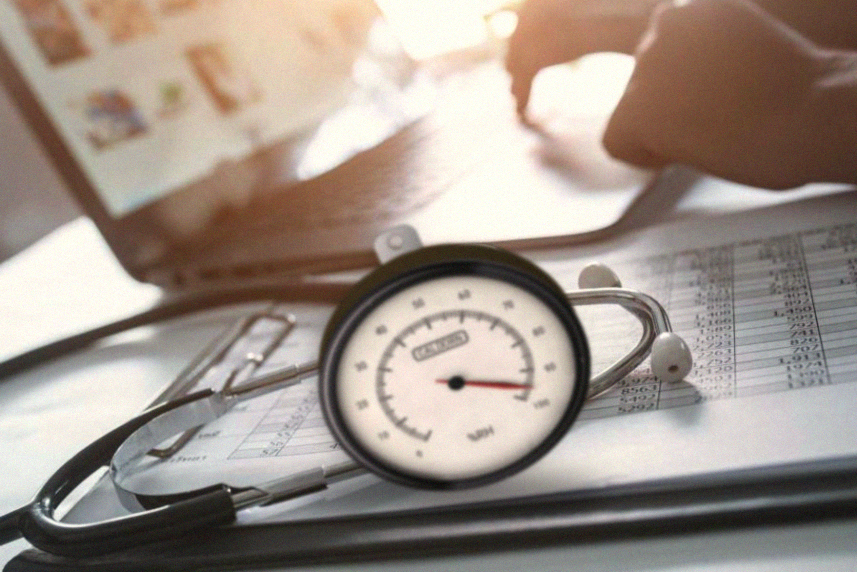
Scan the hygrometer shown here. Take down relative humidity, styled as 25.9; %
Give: 95; %
